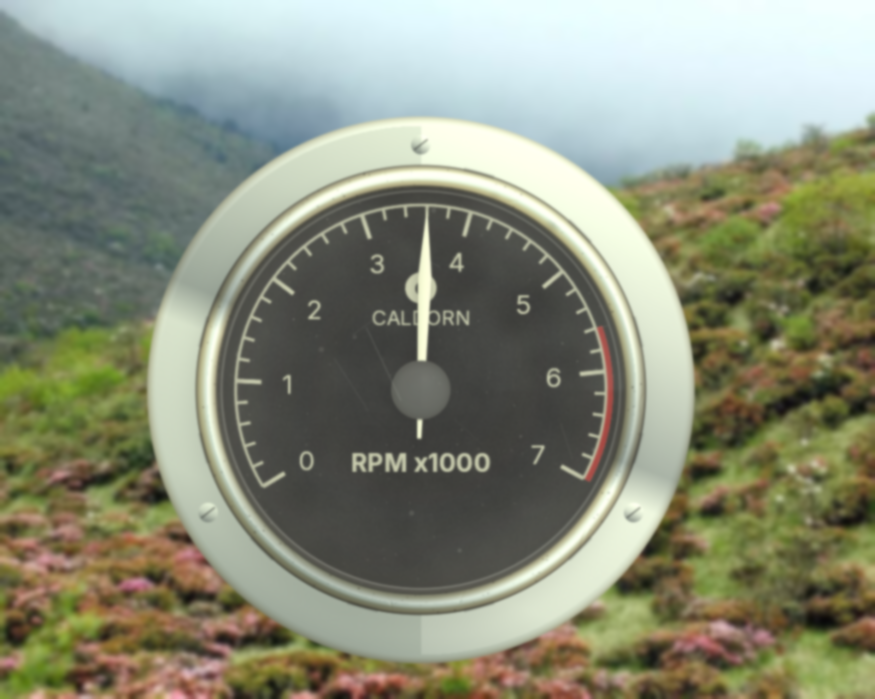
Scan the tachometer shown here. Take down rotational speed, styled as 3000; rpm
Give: 3600; rpm
